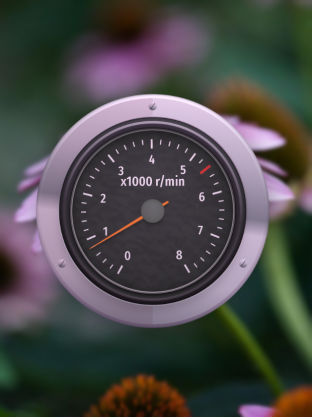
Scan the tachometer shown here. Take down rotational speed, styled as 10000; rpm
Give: 800; rpm
